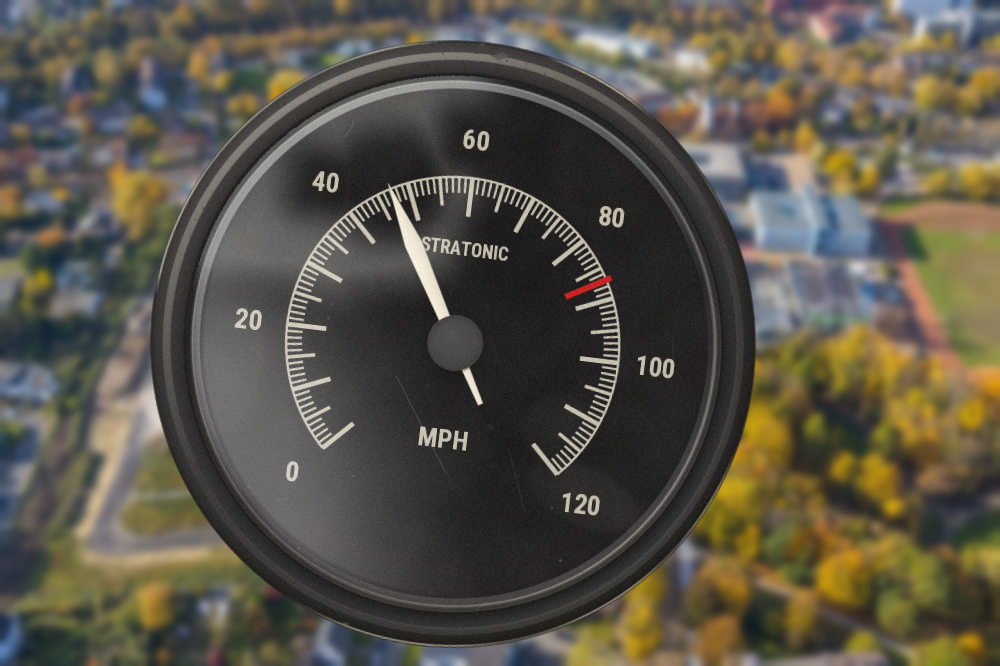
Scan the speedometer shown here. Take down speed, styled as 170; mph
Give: 47; mph
